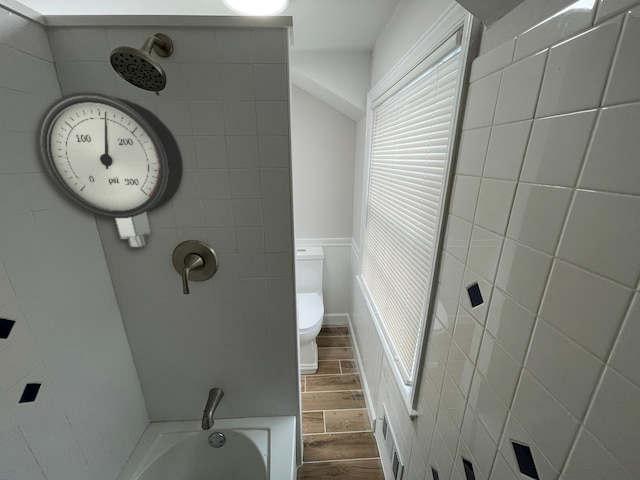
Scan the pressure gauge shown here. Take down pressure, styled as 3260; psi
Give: 160; psi
